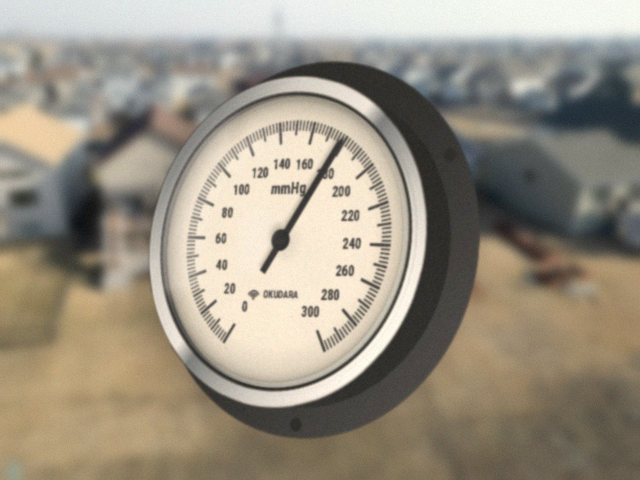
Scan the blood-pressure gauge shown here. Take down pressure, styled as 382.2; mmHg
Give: 180; mmHg
